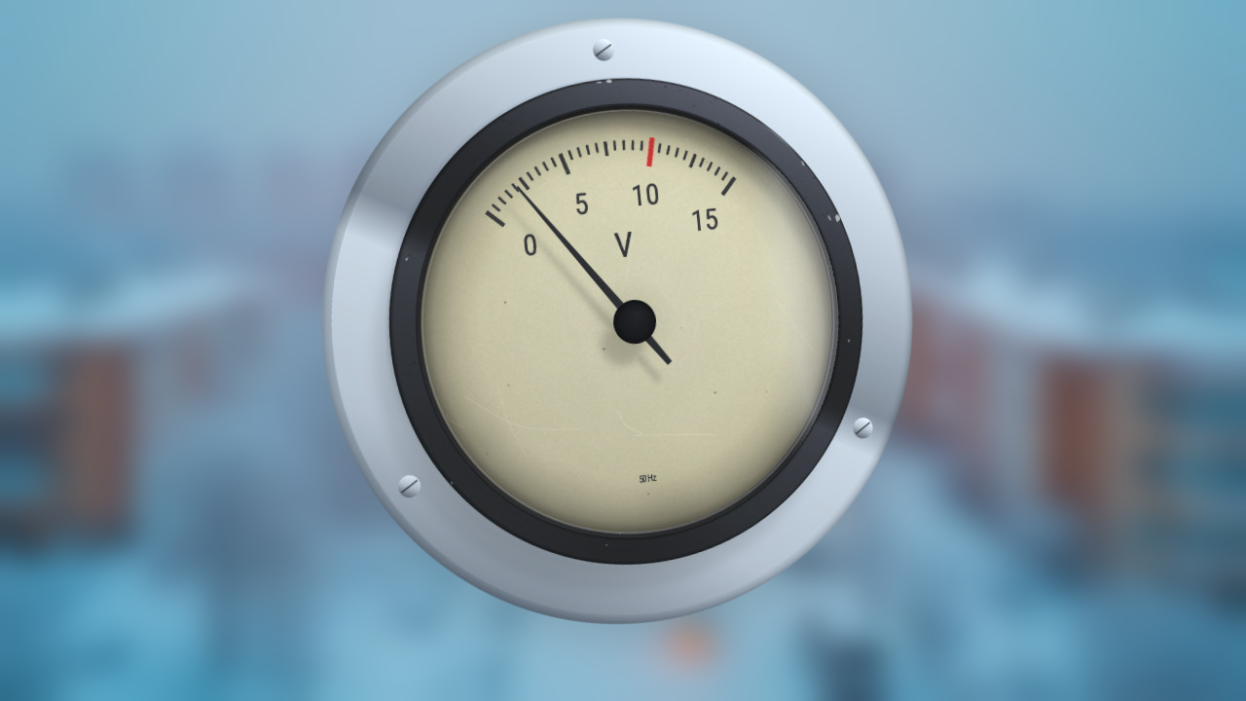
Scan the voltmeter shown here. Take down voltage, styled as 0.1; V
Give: 2; V
